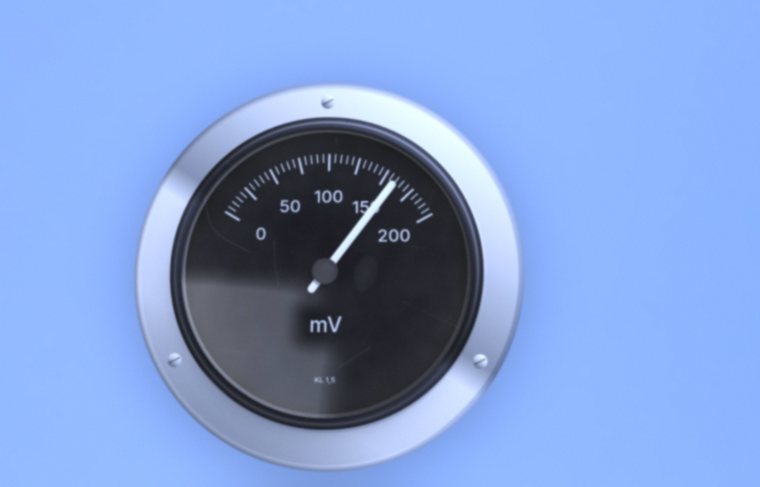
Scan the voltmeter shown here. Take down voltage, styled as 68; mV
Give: 160; mV
